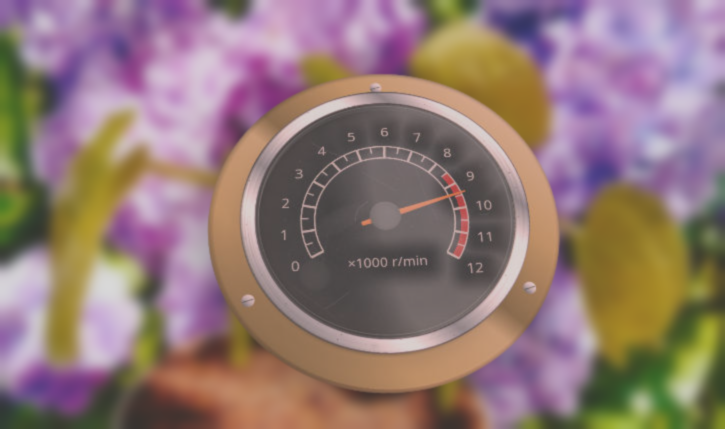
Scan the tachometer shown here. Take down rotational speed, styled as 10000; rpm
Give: 9500; rpm
